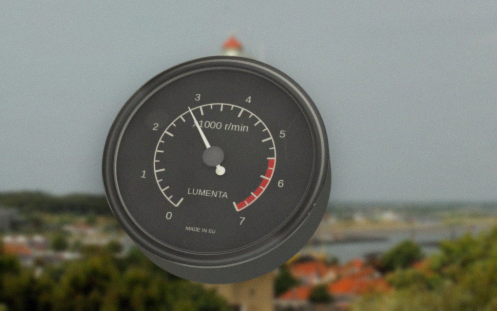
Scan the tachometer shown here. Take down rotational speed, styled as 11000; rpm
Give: 2750; rpm
